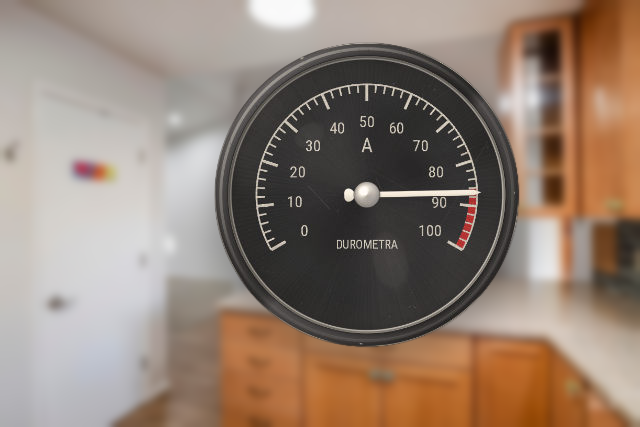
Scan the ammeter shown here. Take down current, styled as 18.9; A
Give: 87; A
